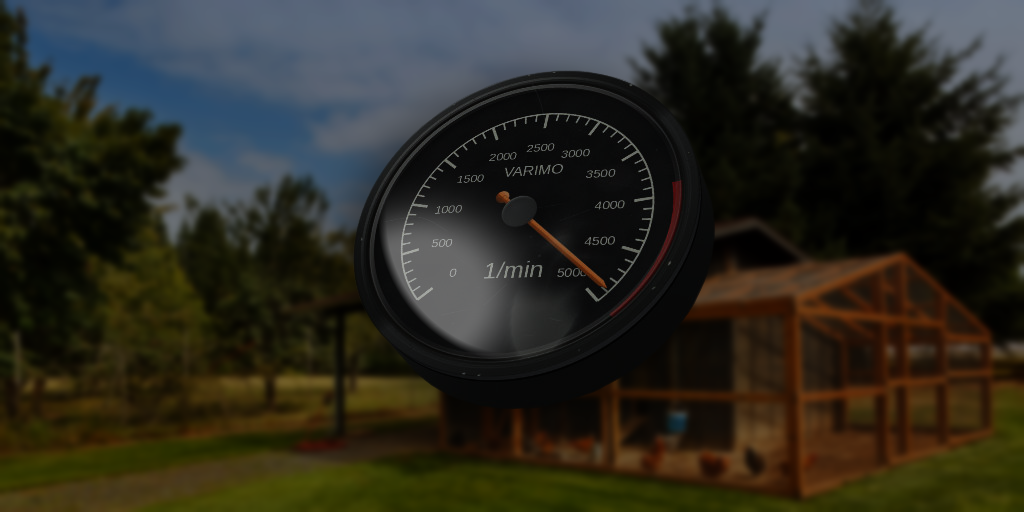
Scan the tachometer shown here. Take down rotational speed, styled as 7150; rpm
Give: 4900; rpm
